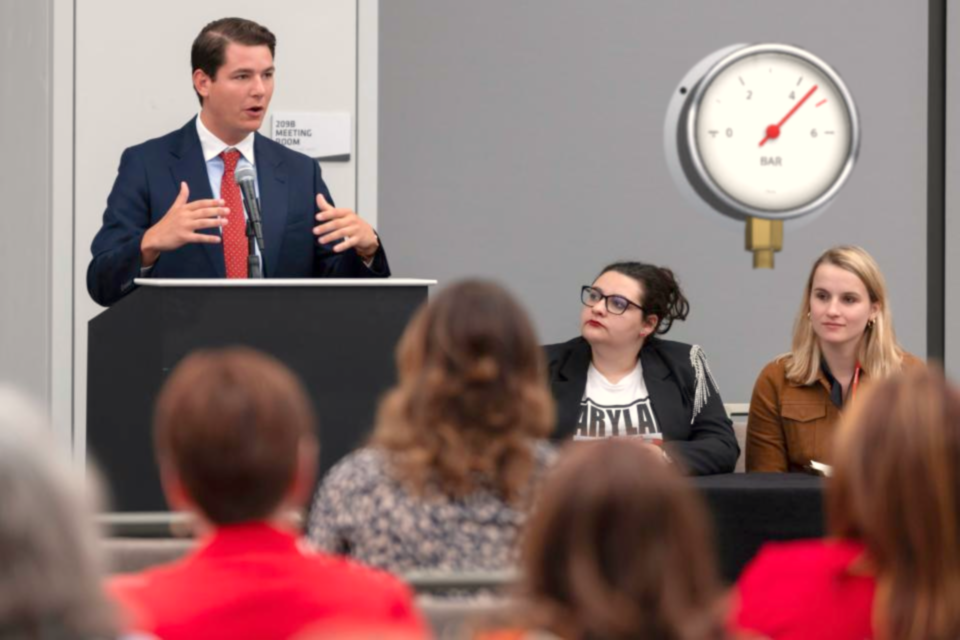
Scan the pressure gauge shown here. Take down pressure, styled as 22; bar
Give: 4.5; bar
